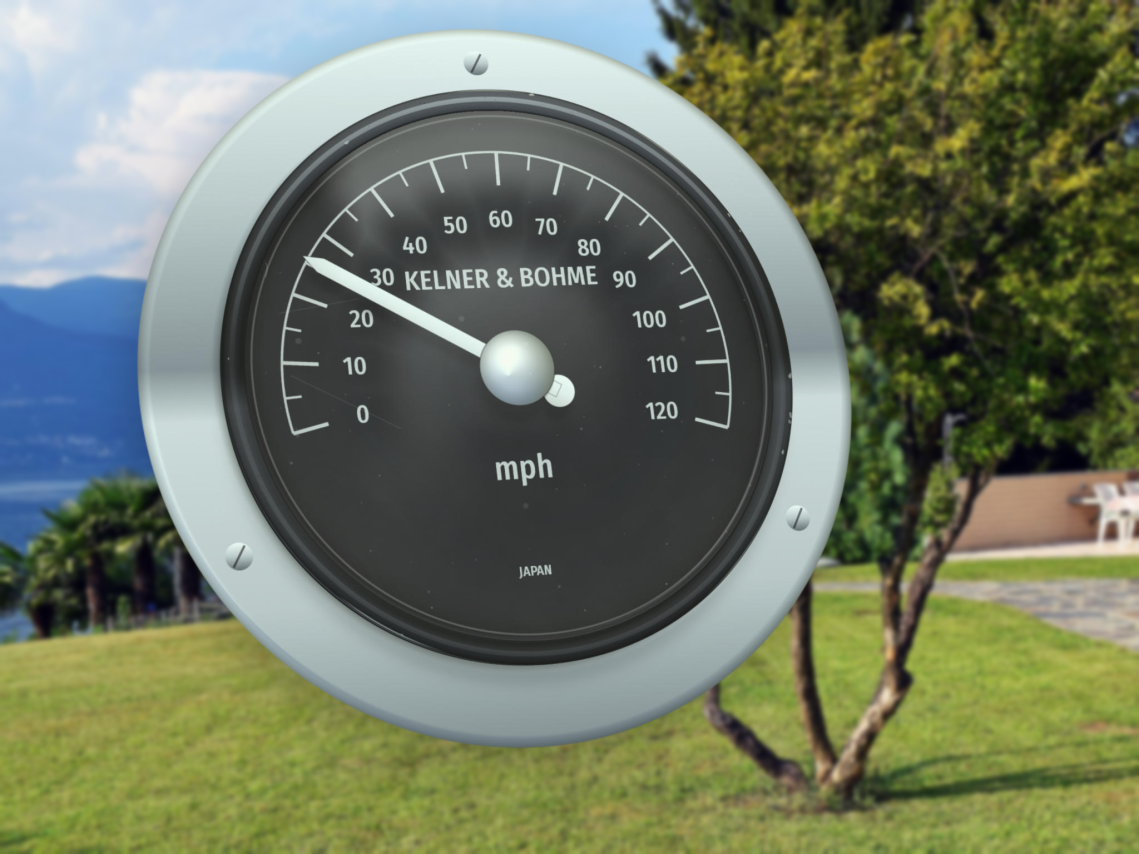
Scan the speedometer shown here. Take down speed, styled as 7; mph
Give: 25; mph
